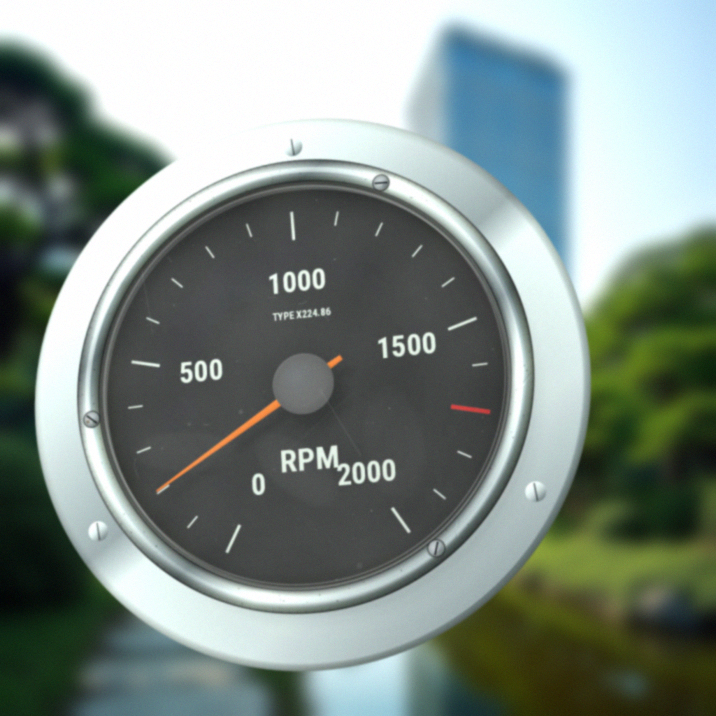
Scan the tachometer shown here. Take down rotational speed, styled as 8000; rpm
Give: 200; rpm
